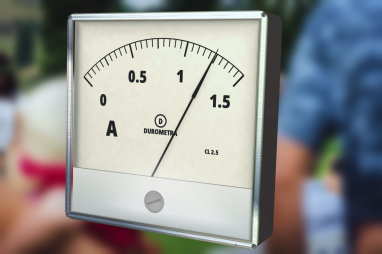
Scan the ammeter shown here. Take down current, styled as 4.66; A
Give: 1.25; A
